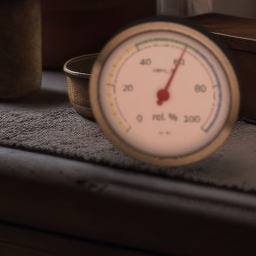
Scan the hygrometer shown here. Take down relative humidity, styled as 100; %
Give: 60; %
